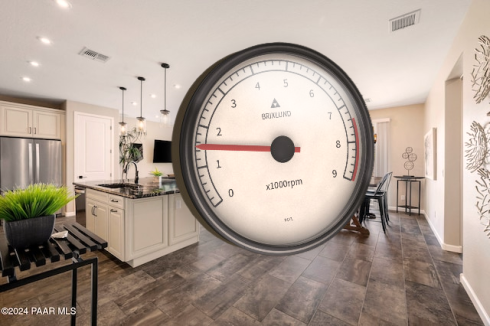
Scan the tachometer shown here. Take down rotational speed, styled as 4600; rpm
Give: 1500; rpm
